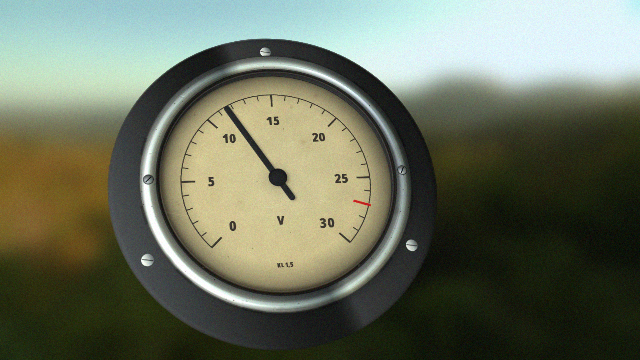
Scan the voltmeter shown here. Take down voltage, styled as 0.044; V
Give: 11.5; V
